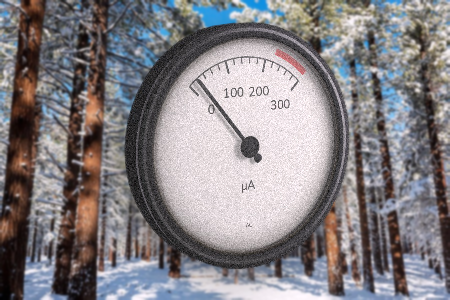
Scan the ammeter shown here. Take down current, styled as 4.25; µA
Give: 20; µA
